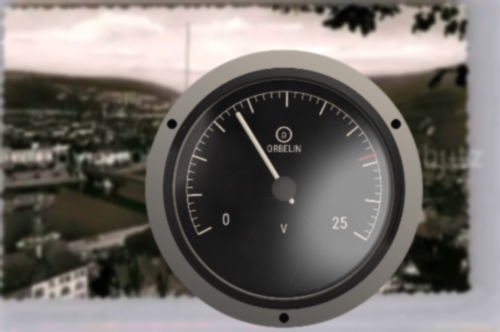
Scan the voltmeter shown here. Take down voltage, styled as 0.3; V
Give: 9; V
